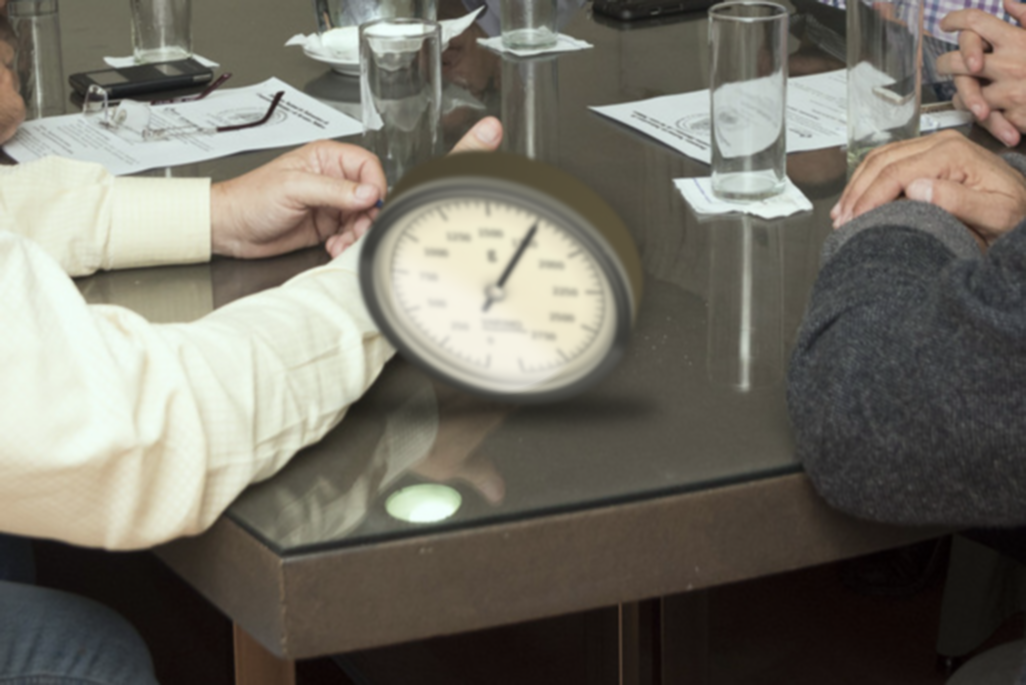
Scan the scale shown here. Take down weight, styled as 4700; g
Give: 1750; g
